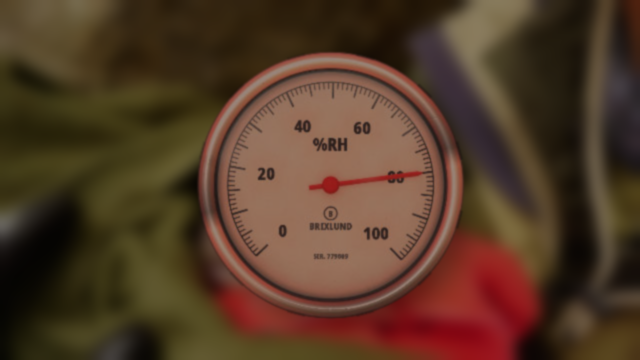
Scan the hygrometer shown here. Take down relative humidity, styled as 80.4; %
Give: 80; %
